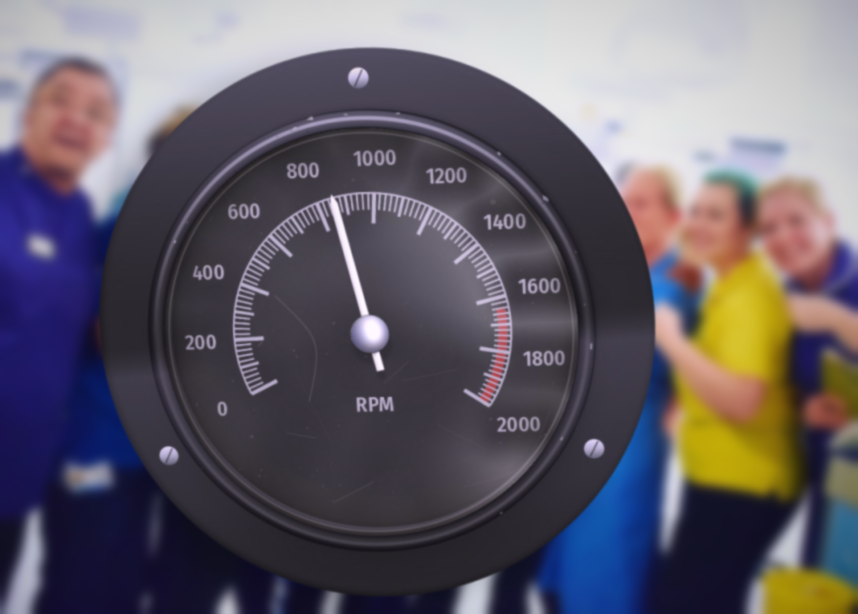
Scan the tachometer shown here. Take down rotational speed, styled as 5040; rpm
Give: 860; rpm
